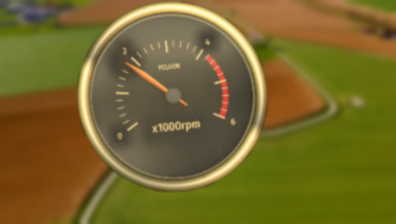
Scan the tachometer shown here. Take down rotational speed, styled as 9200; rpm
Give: 1800; rpm
